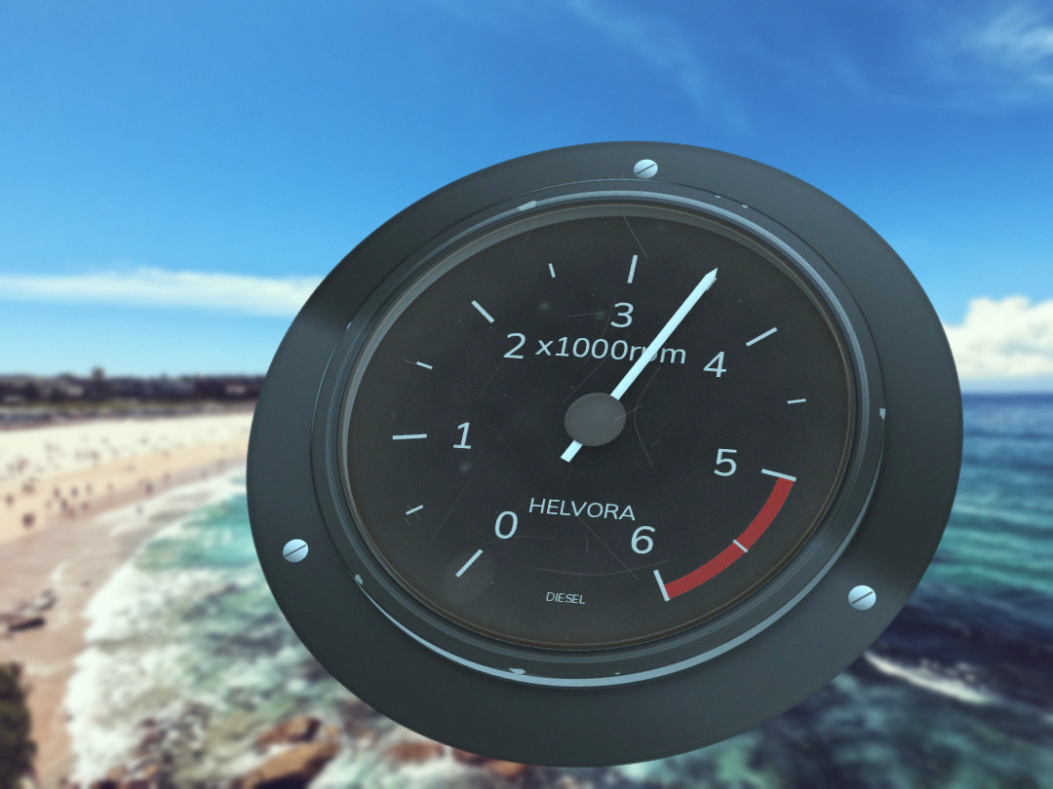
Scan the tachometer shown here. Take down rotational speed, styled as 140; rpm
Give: 3500; rpm
